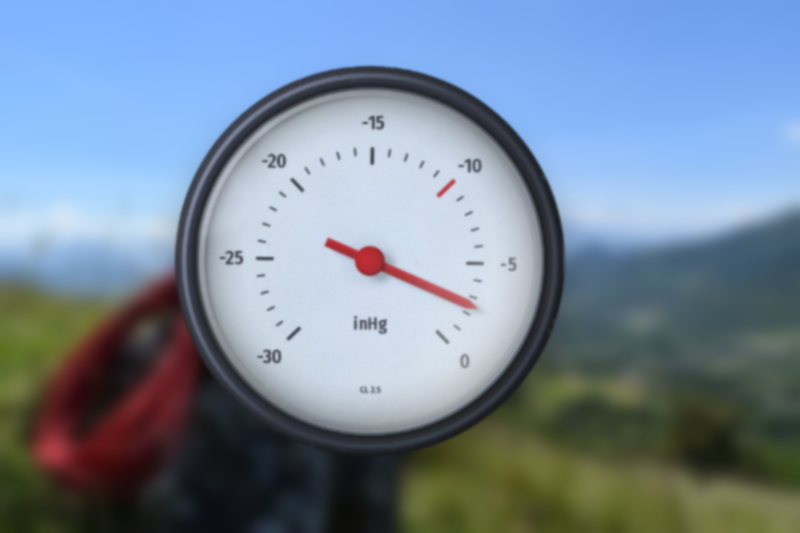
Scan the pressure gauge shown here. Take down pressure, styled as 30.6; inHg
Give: -2.5; inHg
